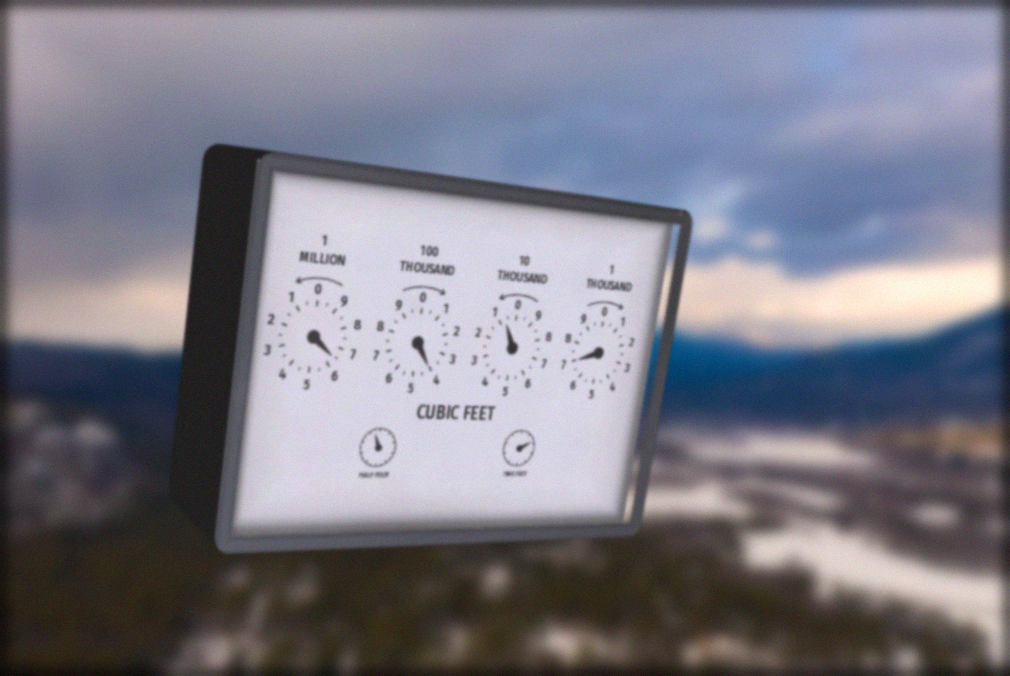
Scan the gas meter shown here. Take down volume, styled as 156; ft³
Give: 640700; ft³
